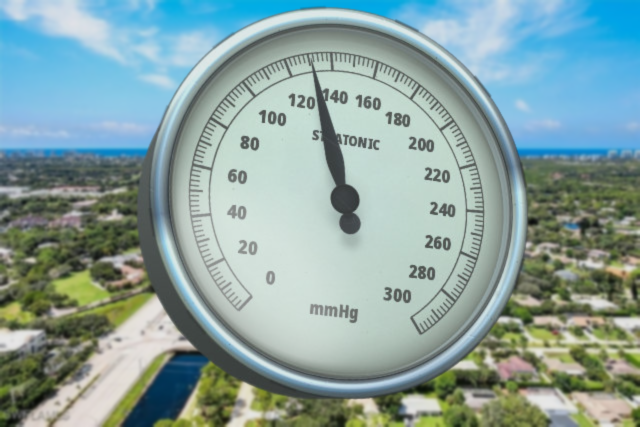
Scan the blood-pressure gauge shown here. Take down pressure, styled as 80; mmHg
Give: 130; mmHg
